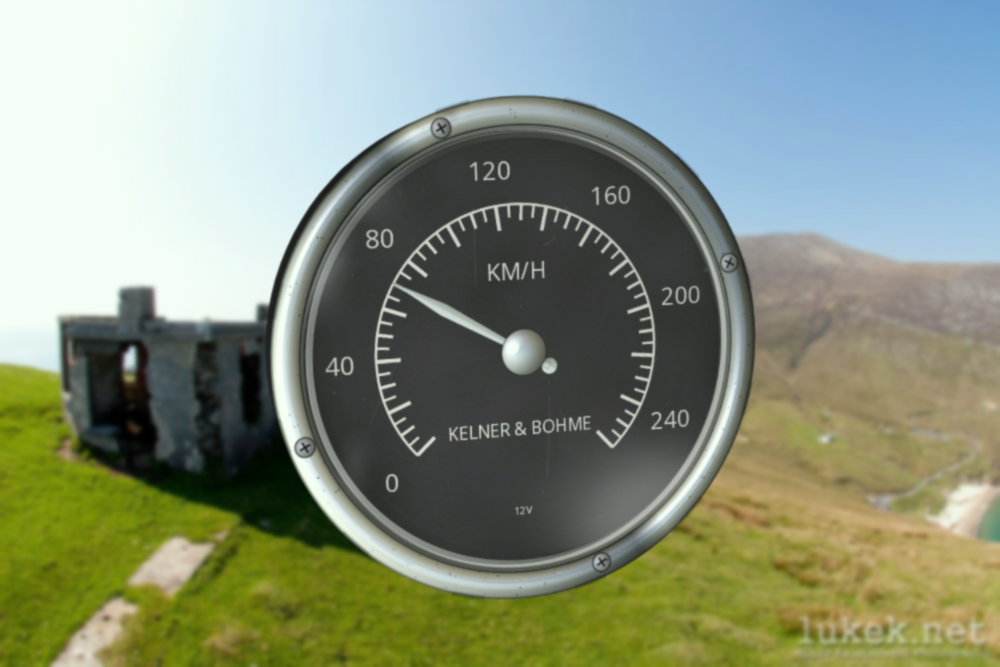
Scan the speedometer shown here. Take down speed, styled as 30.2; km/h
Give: 70; km/h
